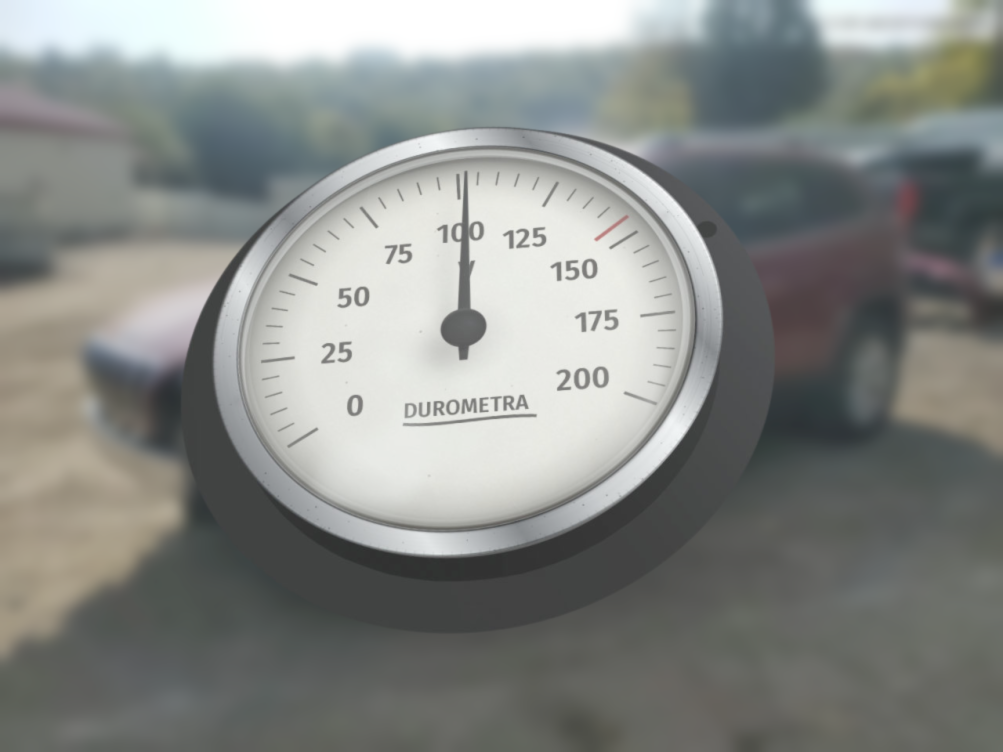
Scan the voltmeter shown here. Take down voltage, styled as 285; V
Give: 102.5; V
